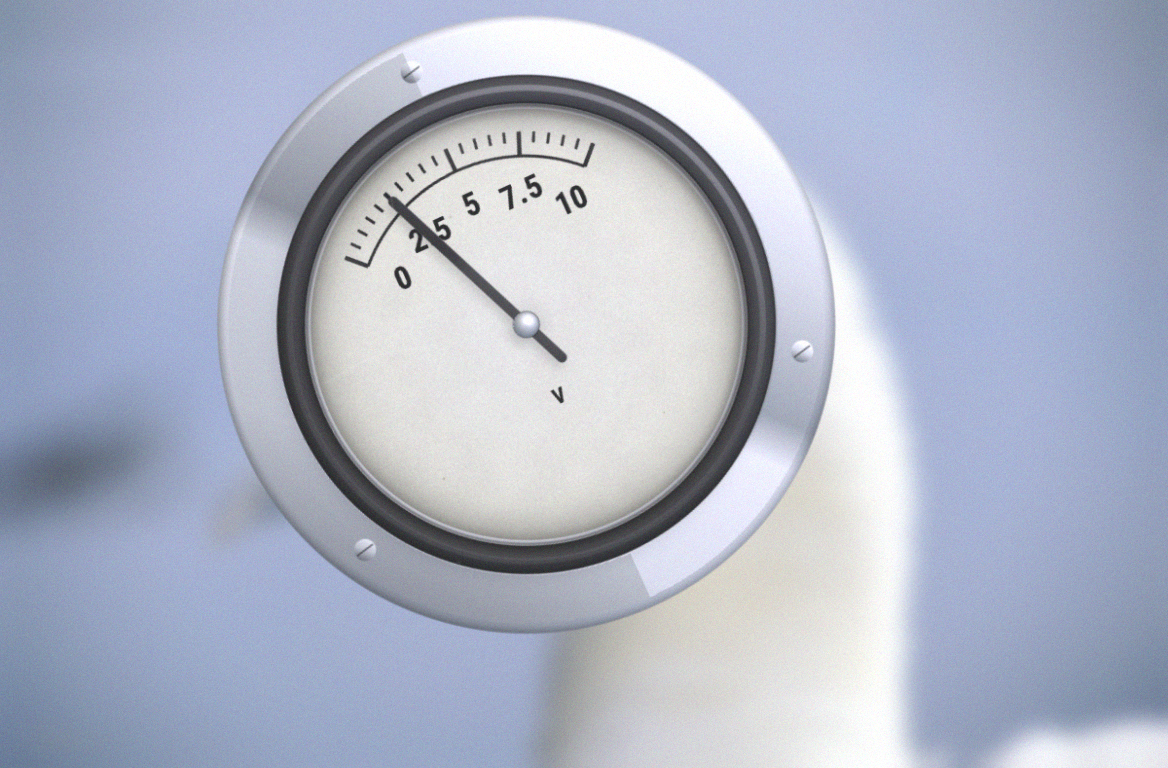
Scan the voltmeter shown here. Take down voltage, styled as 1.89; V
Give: 2.5; V
